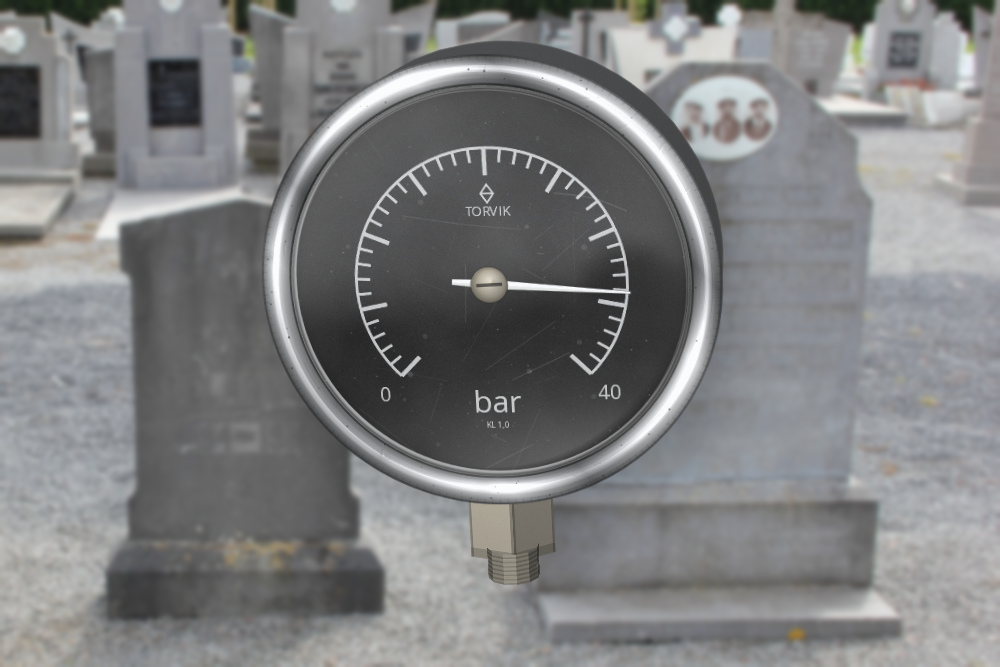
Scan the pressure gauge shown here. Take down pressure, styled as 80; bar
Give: 34; bar
